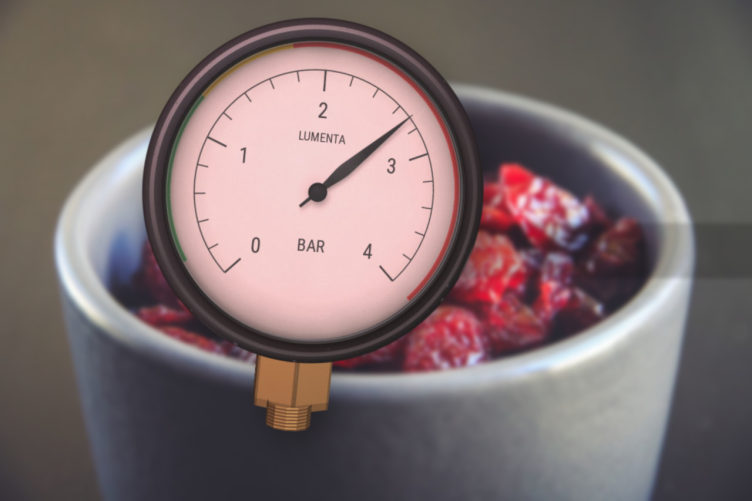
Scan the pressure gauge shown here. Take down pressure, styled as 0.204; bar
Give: 2.7; bar
